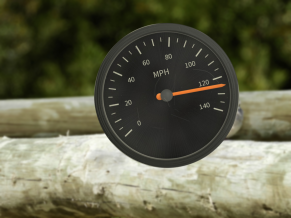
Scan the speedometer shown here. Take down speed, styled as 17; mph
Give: 125; mph
